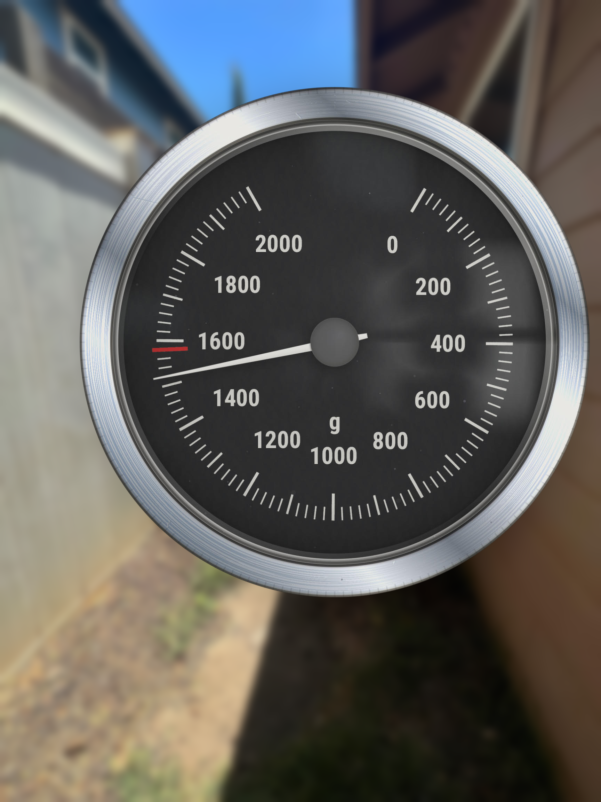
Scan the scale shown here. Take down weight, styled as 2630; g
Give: 1520; g
